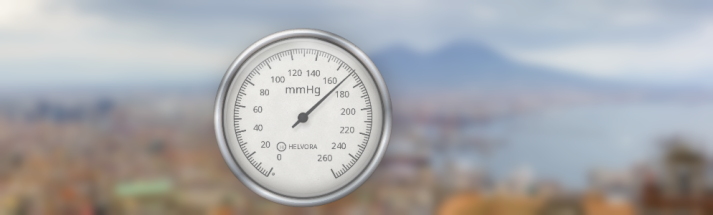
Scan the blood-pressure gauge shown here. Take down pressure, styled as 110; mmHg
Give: 170; mmHg
